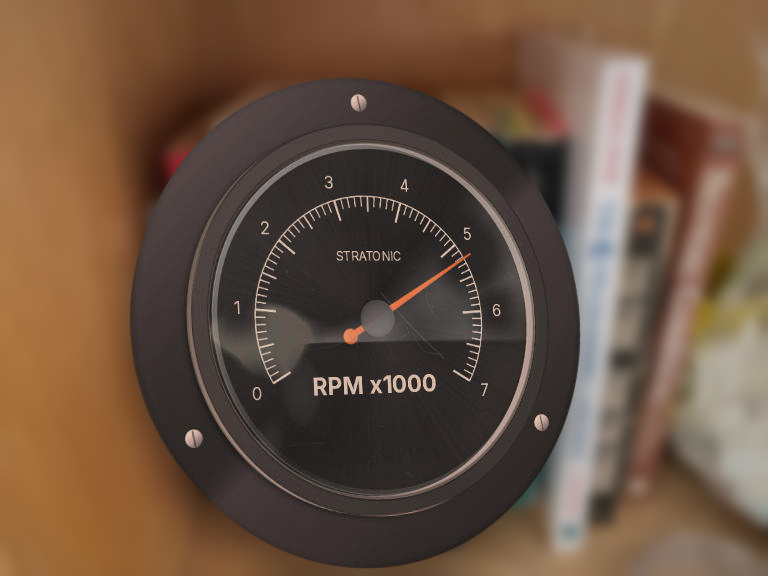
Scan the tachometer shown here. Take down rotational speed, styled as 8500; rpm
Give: 5200; rpm
